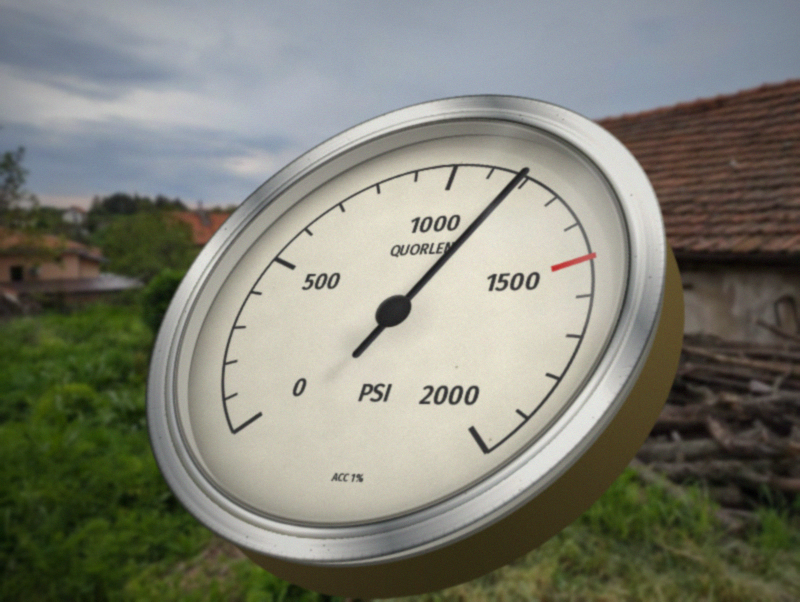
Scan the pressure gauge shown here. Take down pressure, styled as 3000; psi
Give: 1200; psi
